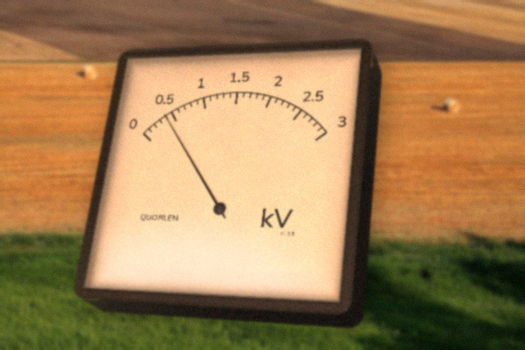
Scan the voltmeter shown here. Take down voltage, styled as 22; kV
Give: 0.4; kV
